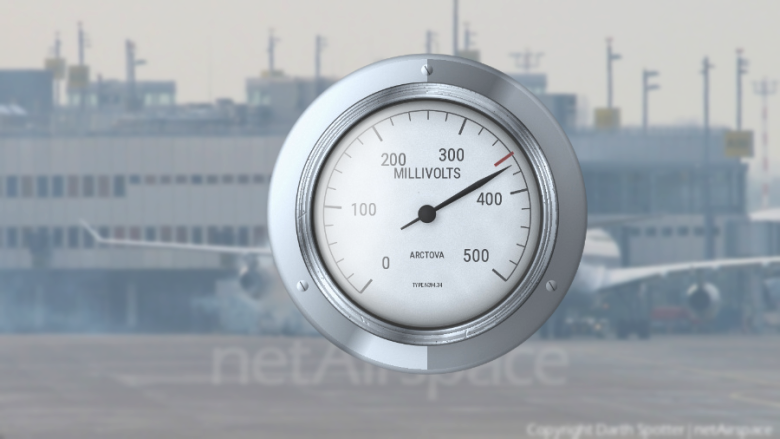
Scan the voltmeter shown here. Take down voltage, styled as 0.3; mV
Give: 370; mV
